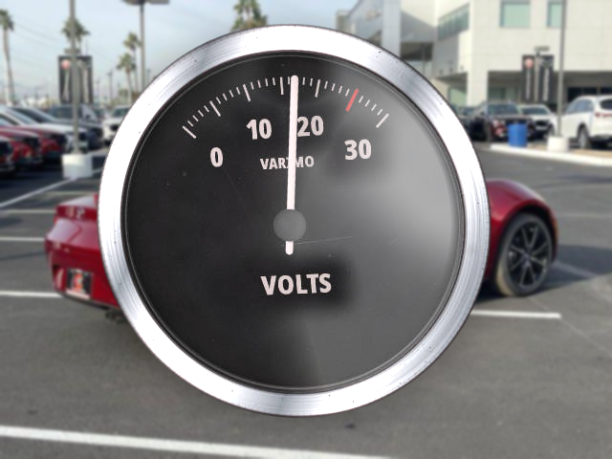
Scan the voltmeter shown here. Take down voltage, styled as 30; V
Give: 17; V
